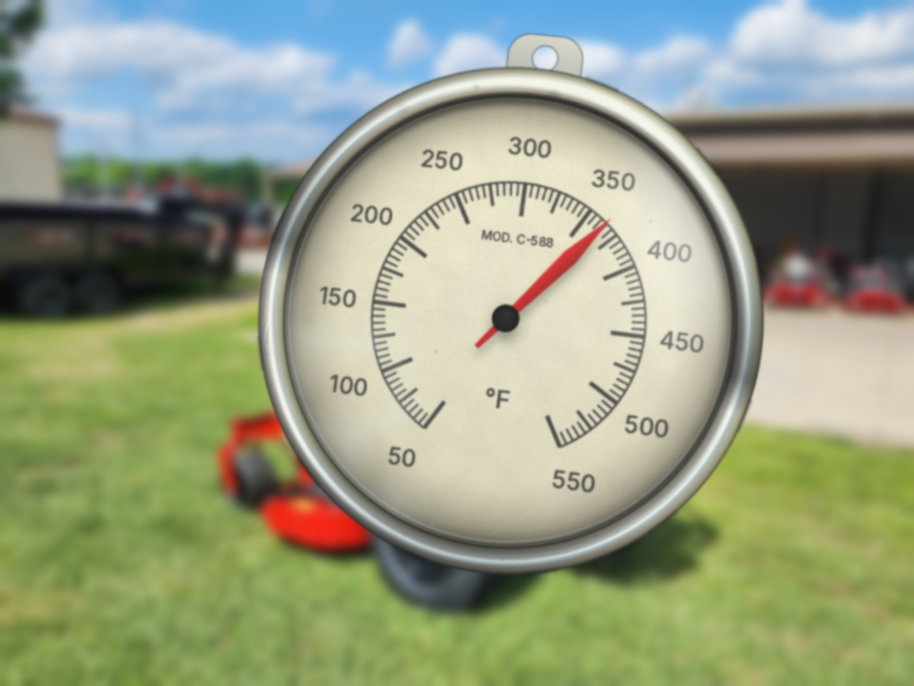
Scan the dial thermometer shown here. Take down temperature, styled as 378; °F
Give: 365; °F
